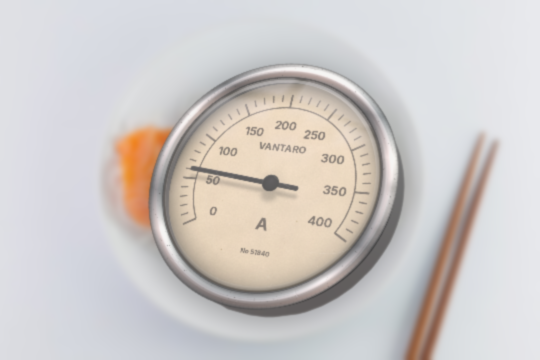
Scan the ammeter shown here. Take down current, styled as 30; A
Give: 60; A
